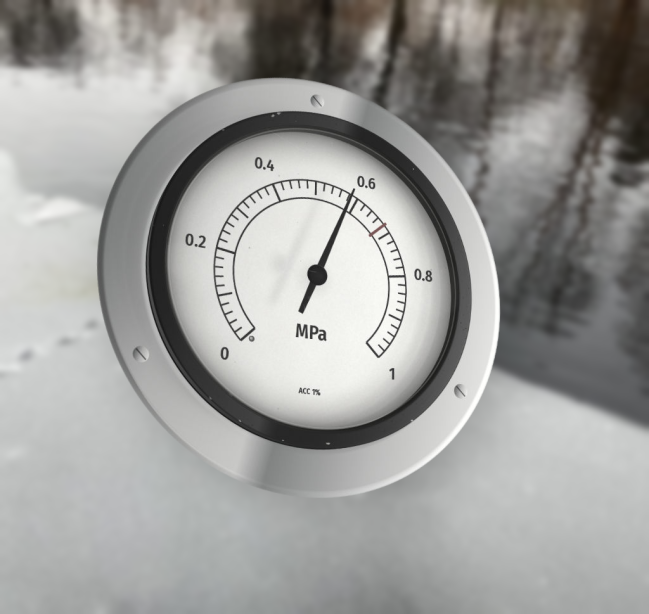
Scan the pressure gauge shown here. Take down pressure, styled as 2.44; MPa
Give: 0.58; MPa
